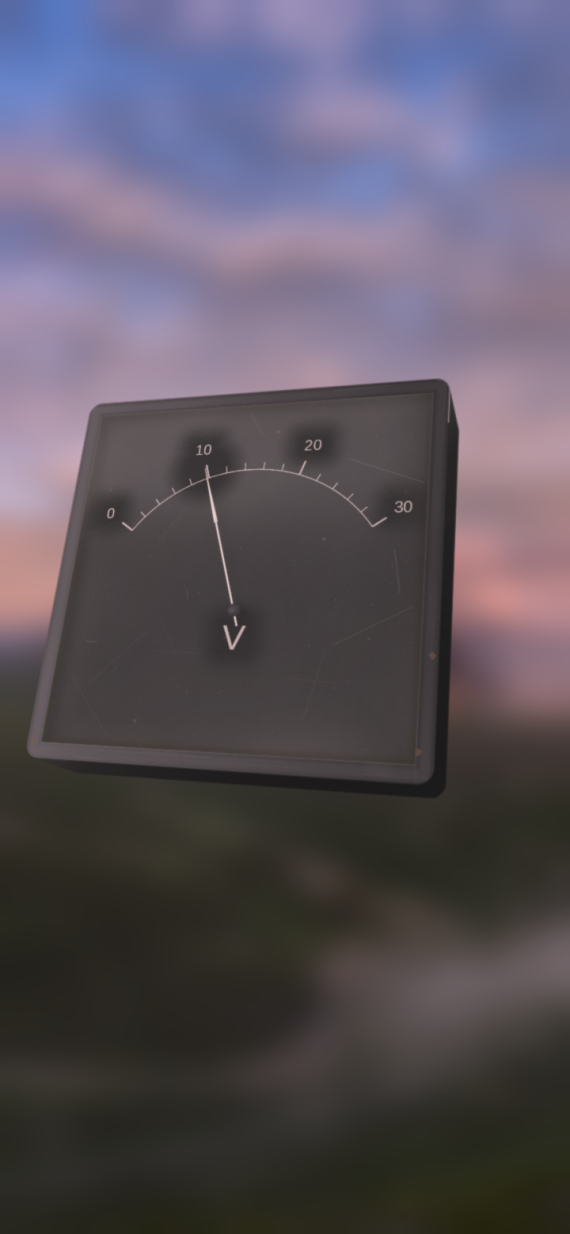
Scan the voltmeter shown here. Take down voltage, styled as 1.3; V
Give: 10; V
